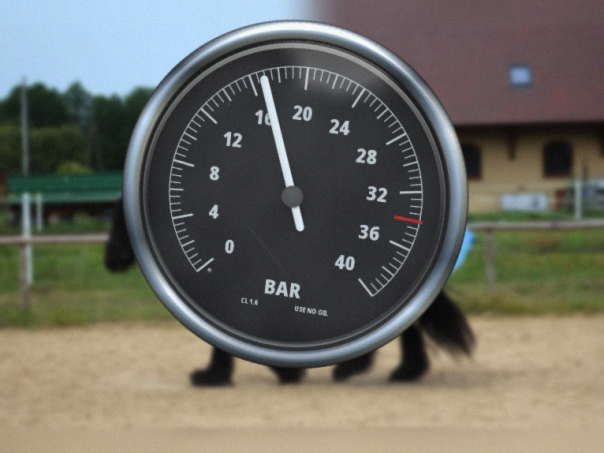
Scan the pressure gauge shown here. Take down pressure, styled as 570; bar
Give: 17; bar
